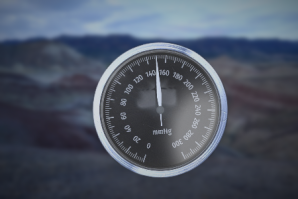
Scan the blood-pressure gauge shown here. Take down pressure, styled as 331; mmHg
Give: 150; mmHg
